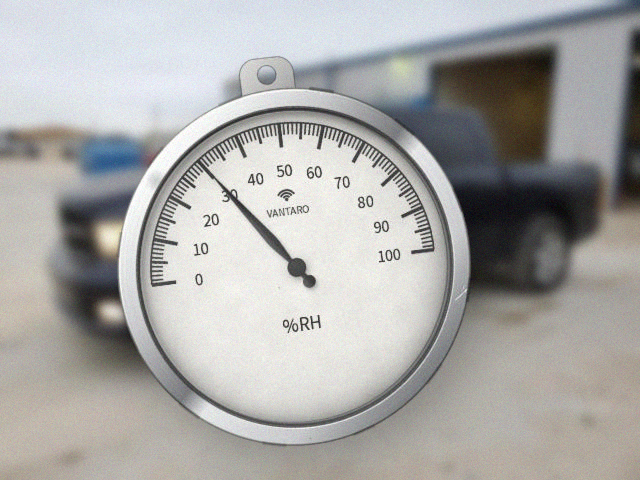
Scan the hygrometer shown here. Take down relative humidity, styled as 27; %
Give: 30; %
